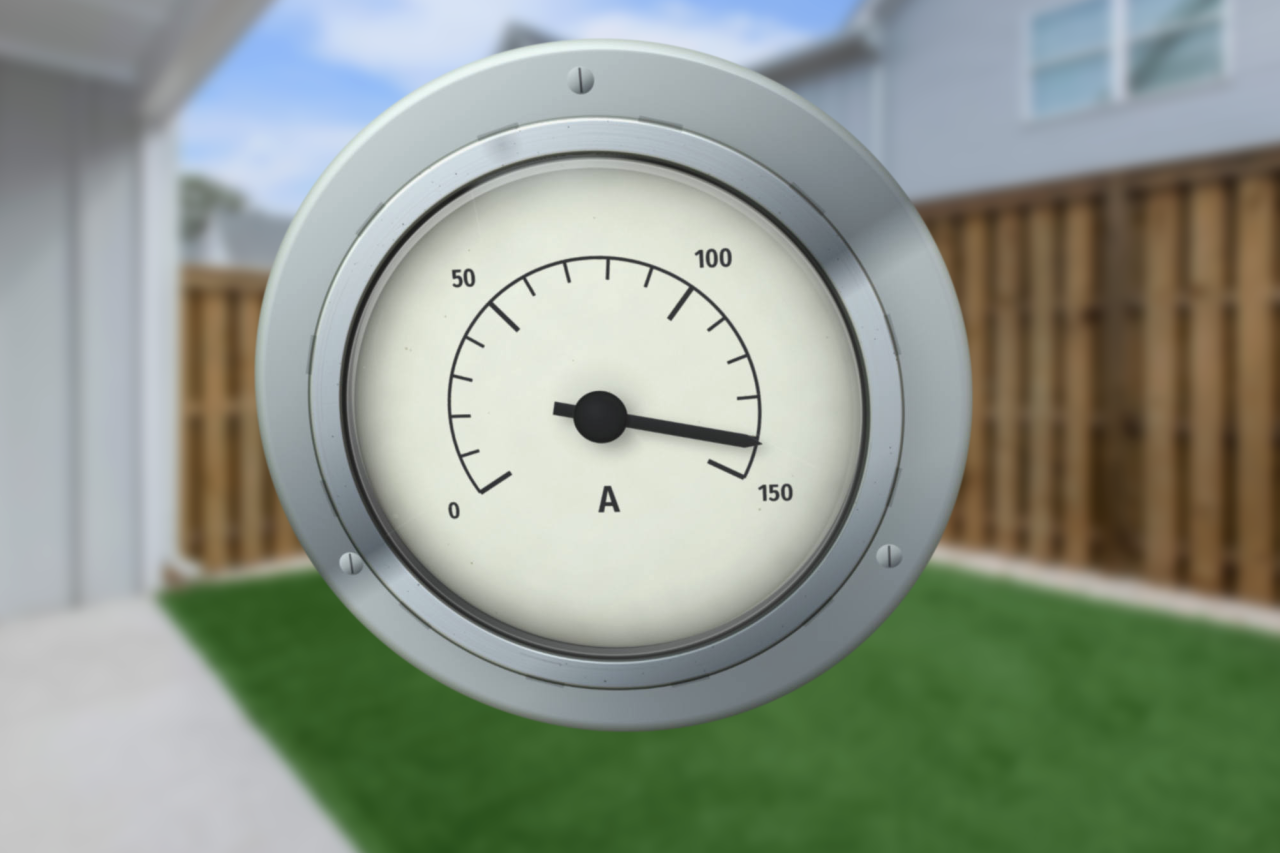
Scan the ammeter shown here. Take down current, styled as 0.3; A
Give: 140; A
